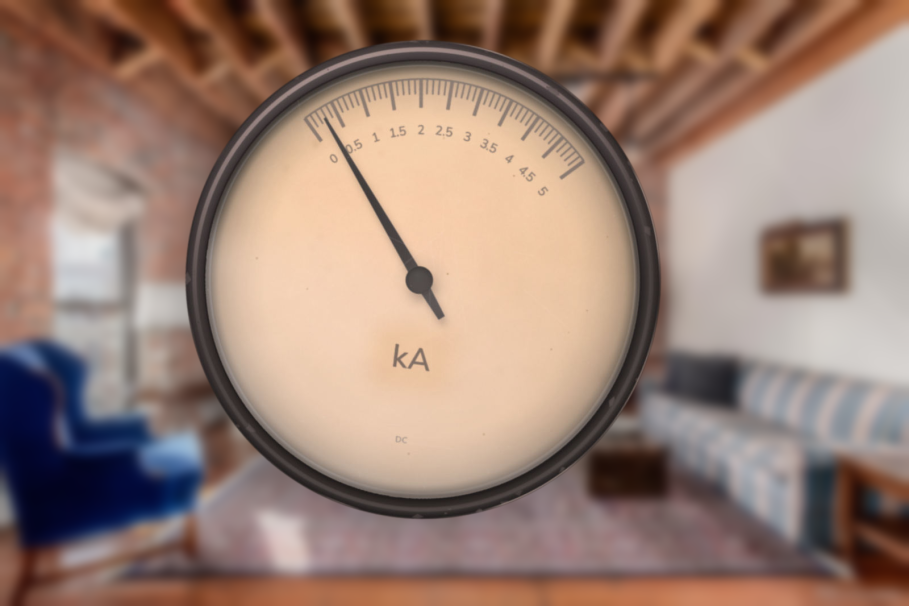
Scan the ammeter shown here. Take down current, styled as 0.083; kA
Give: 0.3; kA
